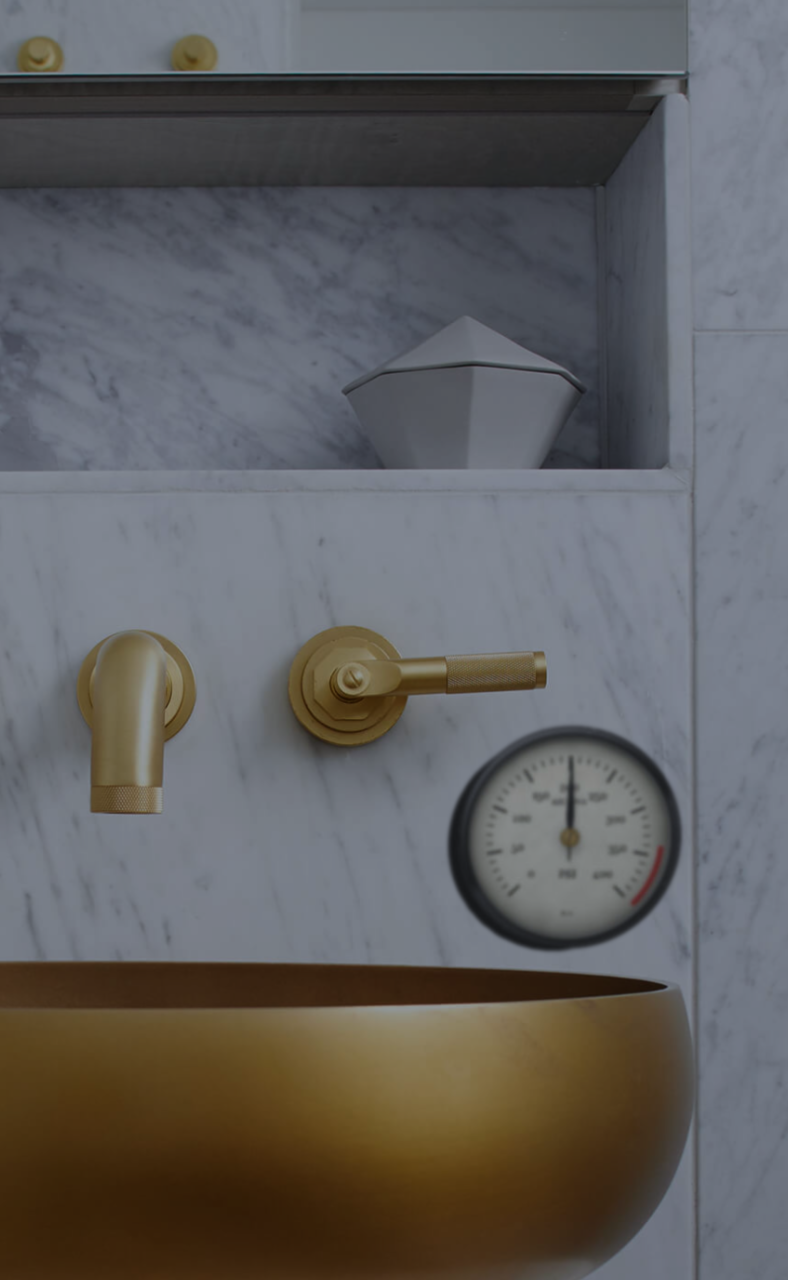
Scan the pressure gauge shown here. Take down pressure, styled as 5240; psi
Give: 200; psi
